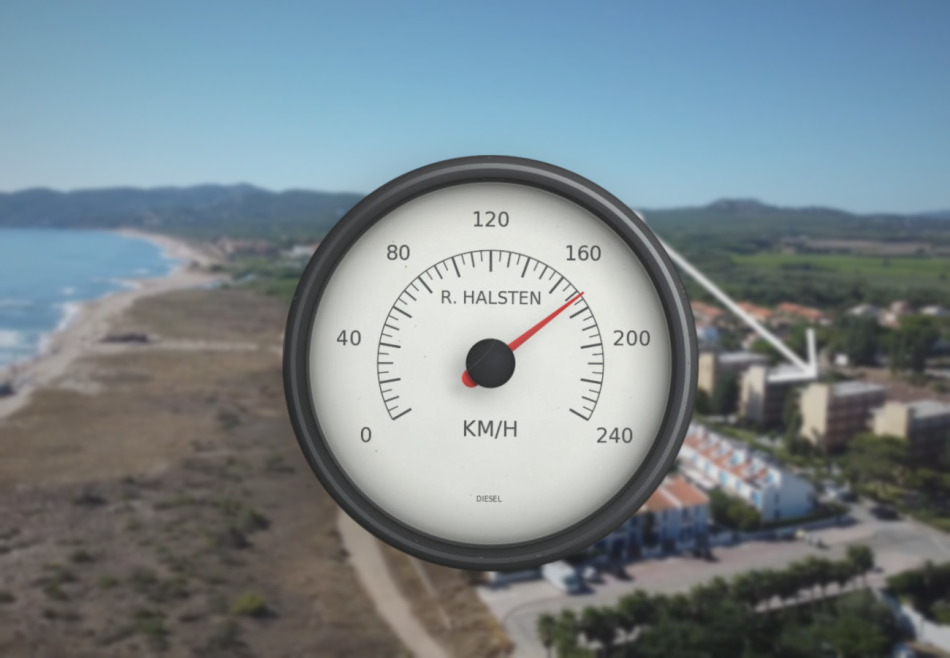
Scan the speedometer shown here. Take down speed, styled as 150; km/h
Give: 172.5; km/h
